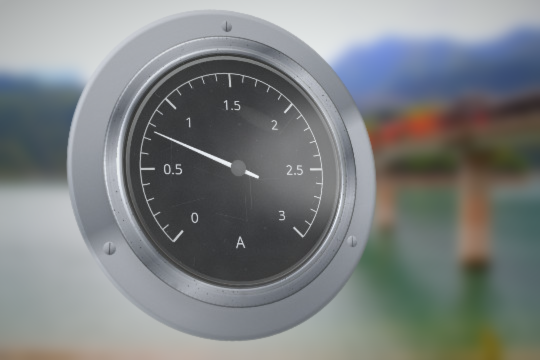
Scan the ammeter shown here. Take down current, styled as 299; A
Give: 0.75; A
